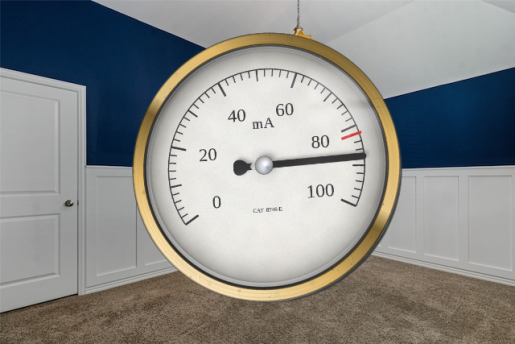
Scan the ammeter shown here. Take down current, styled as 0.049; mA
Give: 88; mA
